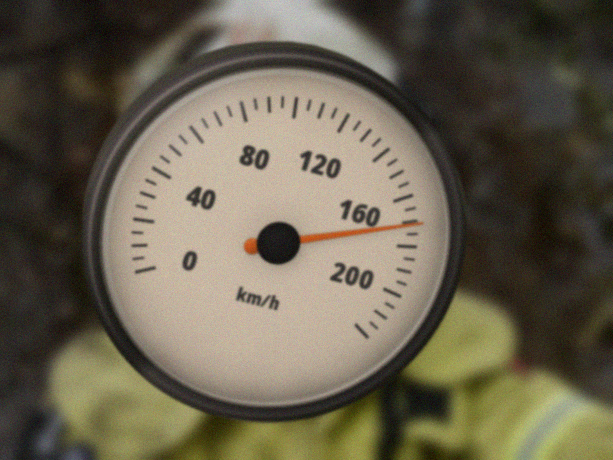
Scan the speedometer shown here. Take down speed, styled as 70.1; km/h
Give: 170; km/h
